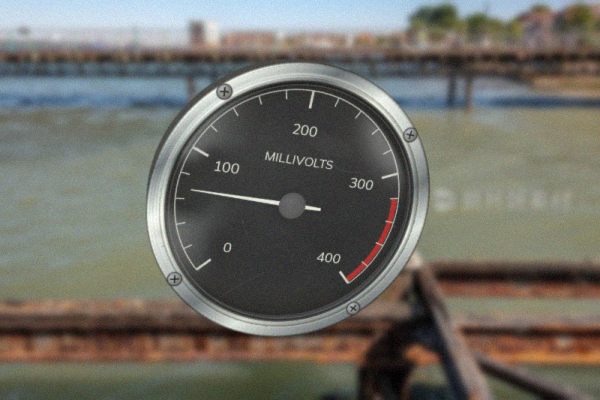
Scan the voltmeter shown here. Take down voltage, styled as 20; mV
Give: 70; mV
